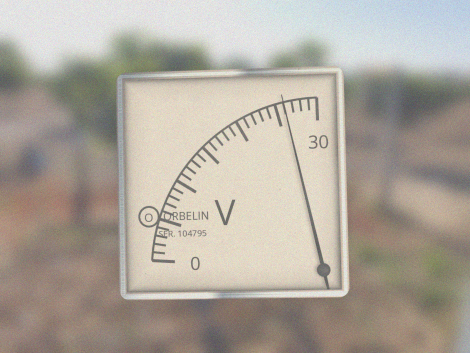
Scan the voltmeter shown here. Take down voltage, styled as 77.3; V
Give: 26; V
